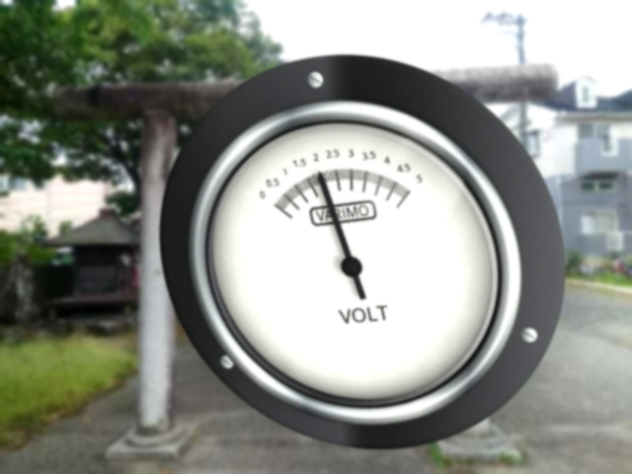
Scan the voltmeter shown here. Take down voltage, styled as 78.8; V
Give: 2; V
